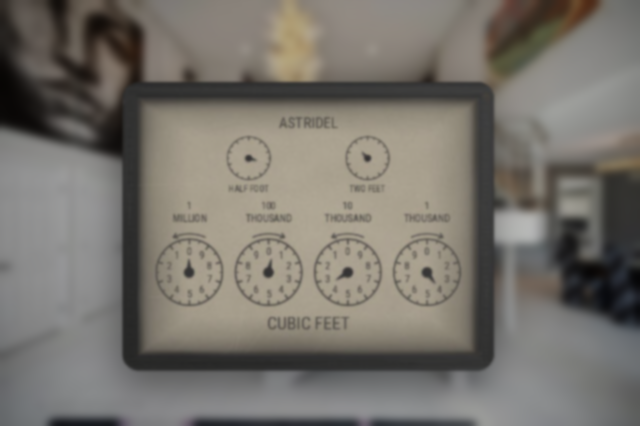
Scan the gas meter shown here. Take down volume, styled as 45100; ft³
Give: 3400; ft³
